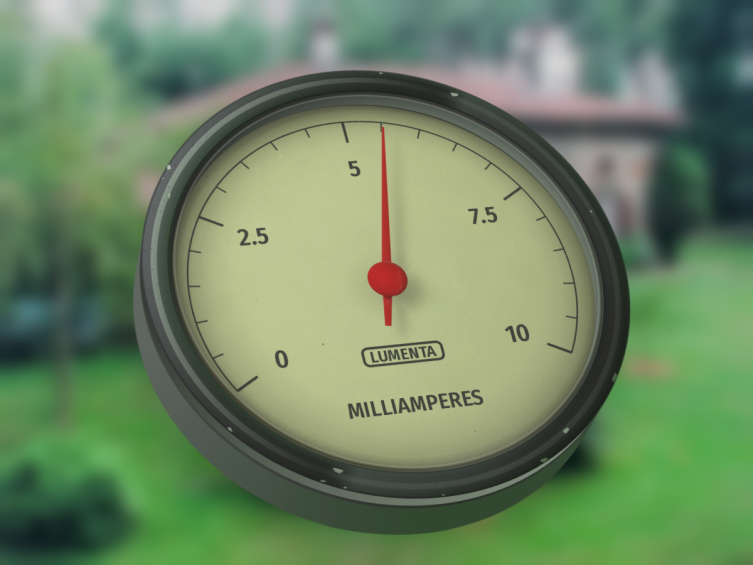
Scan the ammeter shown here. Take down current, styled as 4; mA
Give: 5.5; mA
